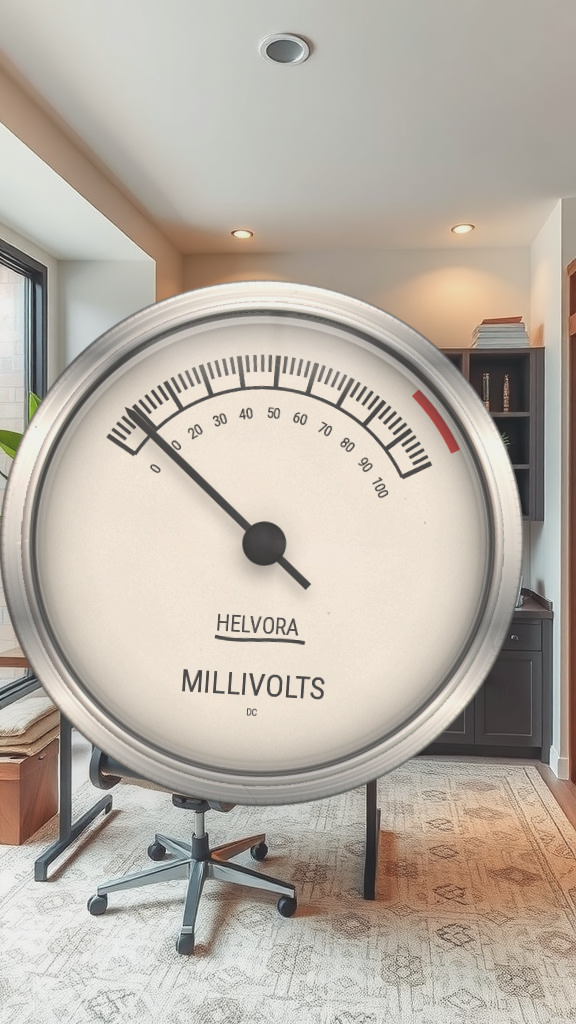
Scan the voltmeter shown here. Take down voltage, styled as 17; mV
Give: 8; mV
